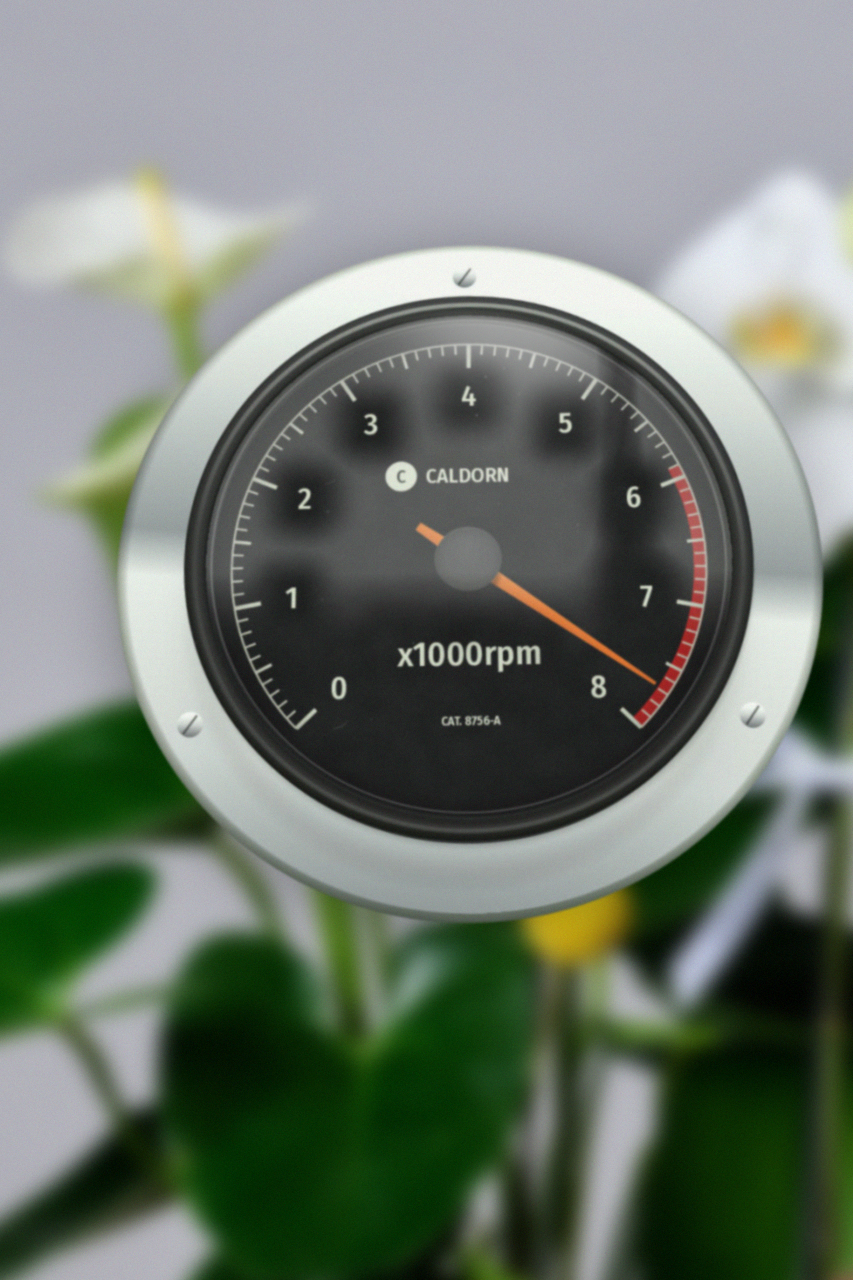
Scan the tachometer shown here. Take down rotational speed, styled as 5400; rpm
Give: 7700; rpm
